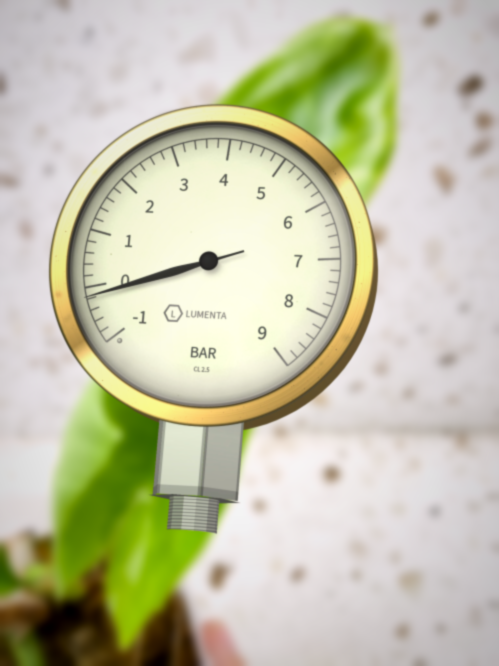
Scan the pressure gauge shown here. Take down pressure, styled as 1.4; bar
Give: -0.2; bar
